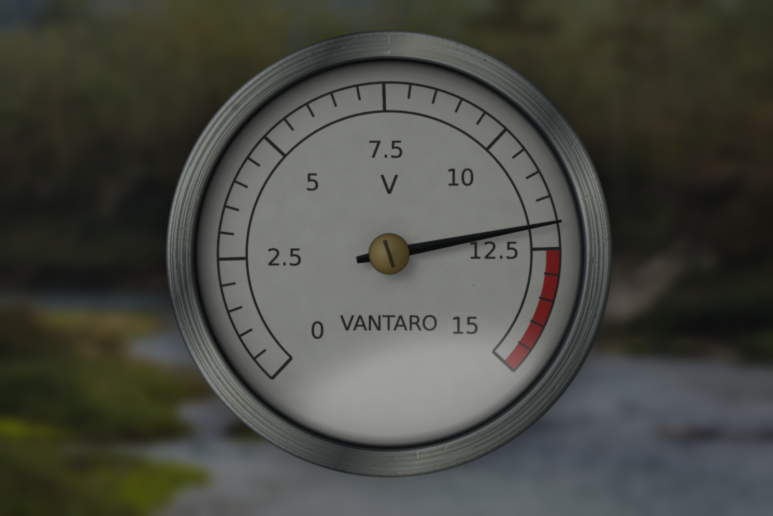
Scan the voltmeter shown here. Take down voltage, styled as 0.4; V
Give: 12; V
